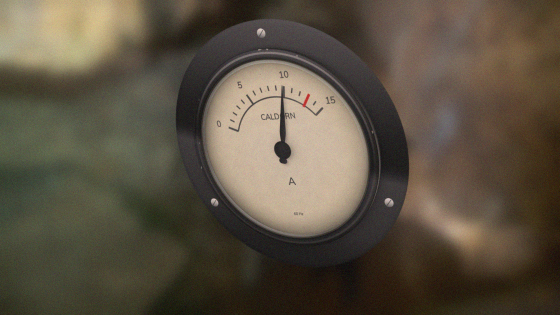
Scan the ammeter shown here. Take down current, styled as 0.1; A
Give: 10; A
